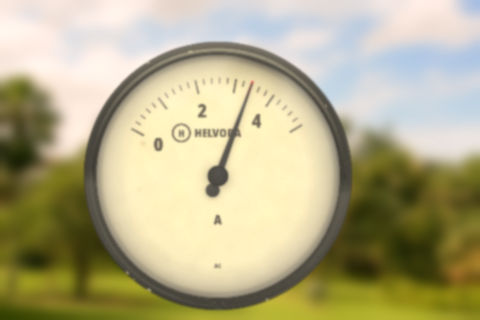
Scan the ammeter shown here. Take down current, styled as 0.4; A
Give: 3.4; A
